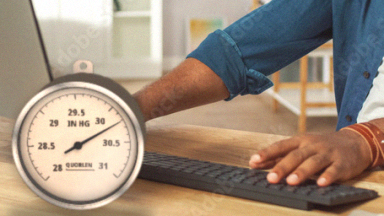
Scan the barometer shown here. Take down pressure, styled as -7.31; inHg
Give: 30.2; inHg
